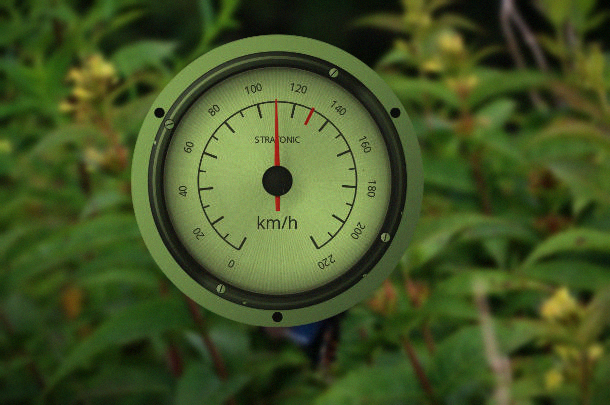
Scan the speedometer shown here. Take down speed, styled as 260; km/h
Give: 110; km/h
